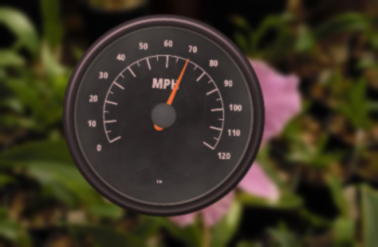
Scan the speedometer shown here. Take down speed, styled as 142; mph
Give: 70; mph
